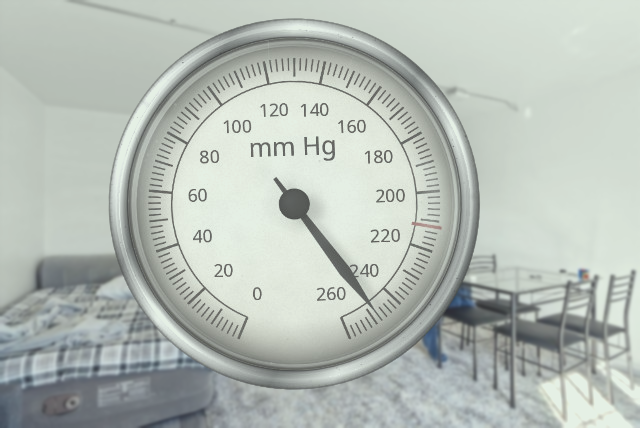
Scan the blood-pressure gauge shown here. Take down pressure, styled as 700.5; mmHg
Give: 248; mmHg
